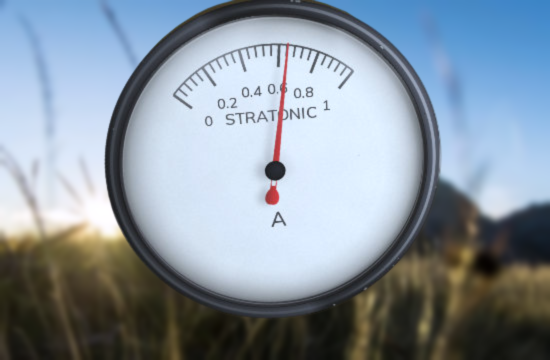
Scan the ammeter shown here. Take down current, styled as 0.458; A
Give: 0.64; A
